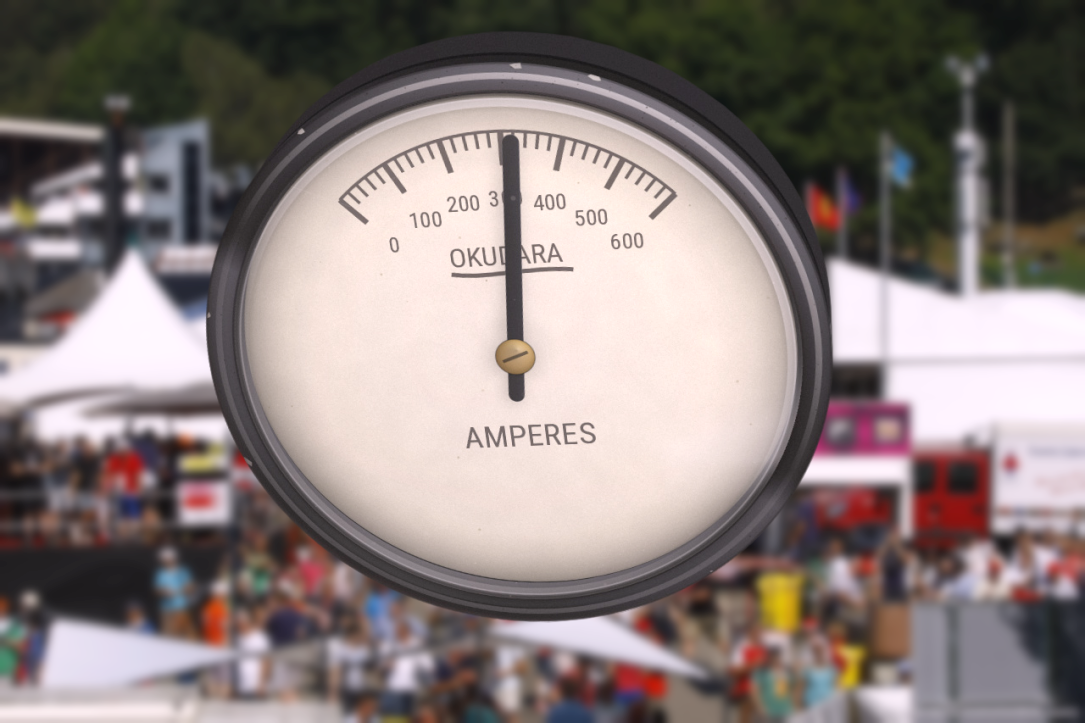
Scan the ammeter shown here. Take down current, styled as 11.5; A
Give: 320; A
